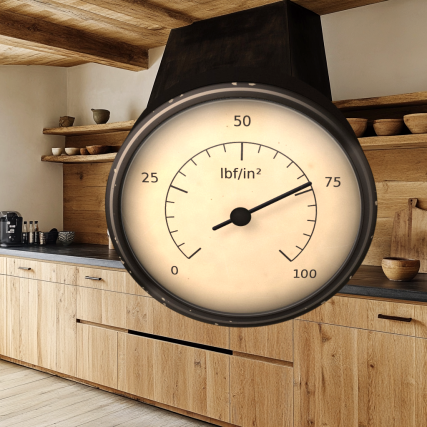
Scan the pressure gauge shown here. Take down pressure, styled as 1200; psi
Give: 72.5; psi
